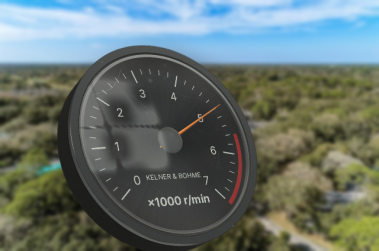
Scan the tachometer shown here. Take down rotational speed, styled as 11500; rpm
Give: 5000; rpm
